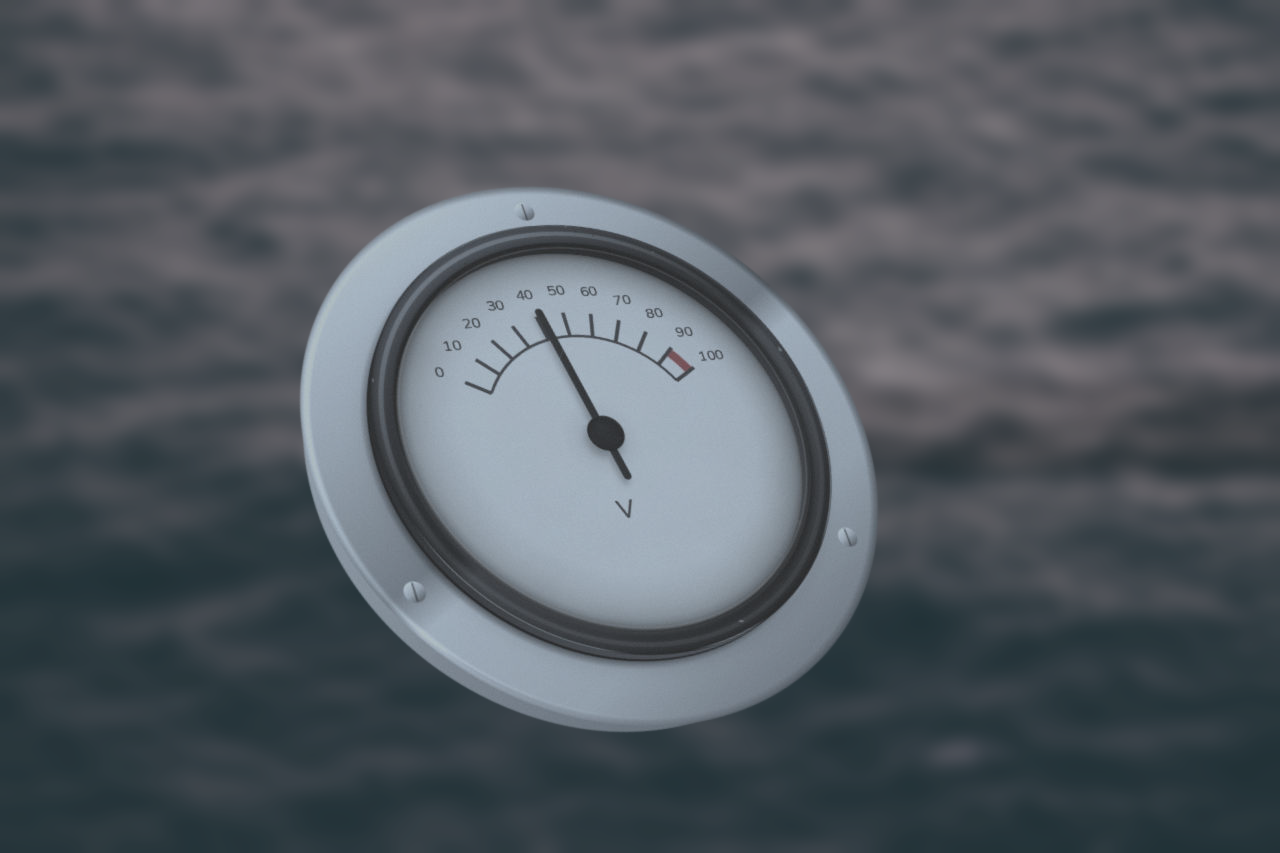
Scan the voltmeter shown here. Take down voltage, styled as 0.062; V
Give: 40; V
